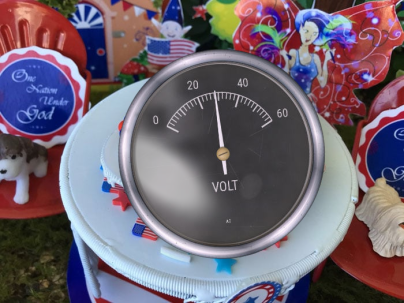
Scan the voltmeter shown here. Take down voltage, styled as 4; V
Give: 28; V
